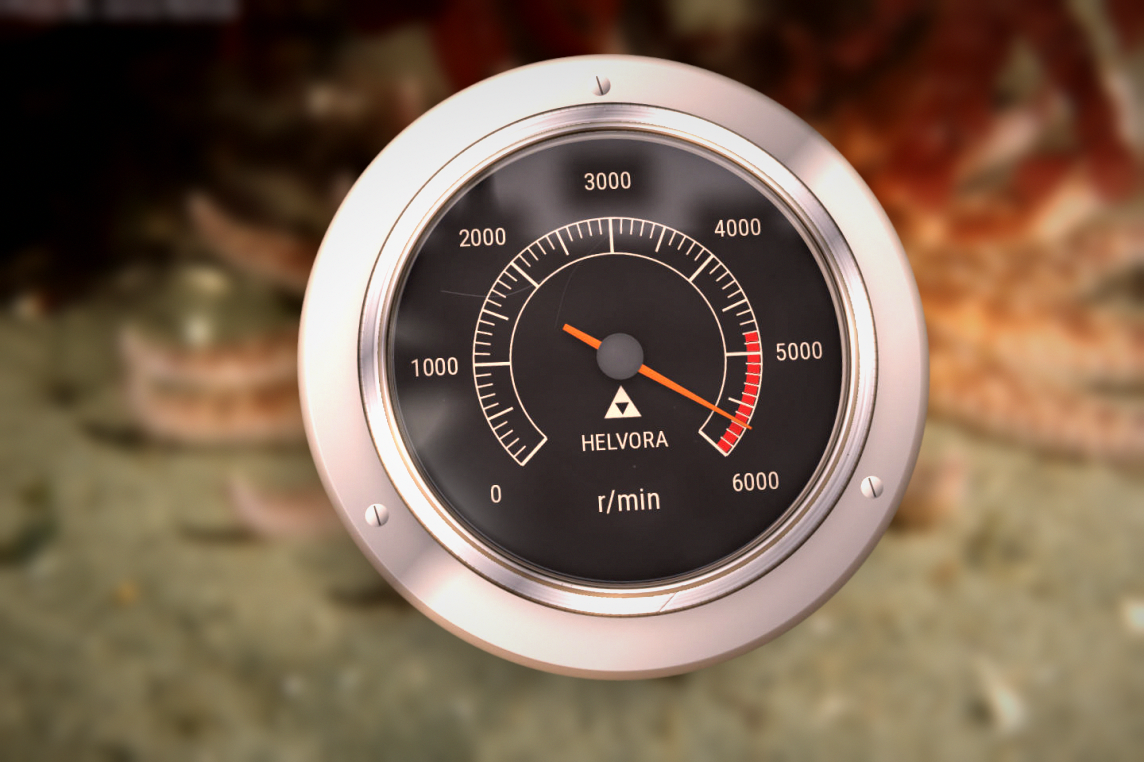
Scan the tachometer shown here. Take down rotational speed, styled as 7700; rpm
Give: 5700; rpm
